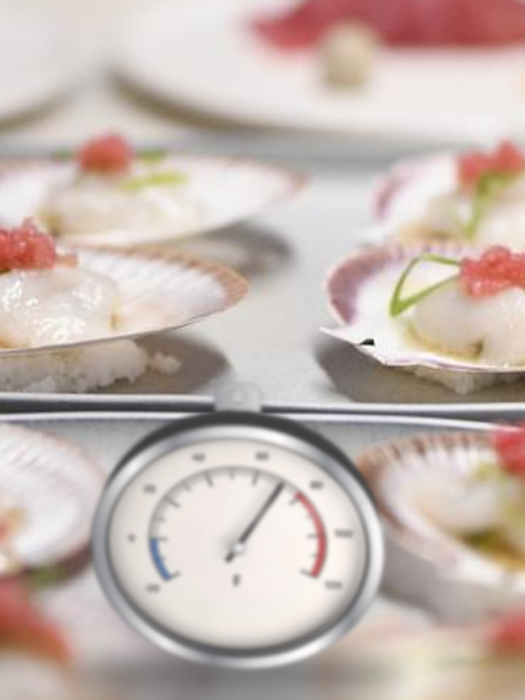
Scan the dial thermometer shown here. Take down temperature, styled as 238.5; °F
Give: 70; °F
